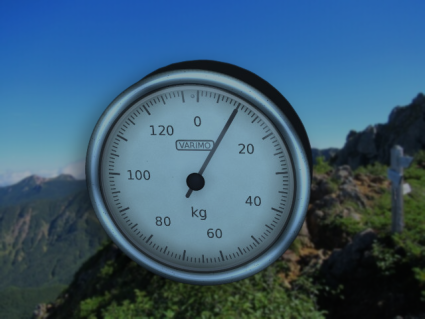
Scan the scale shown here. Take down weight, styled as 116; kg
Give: 10; kg
